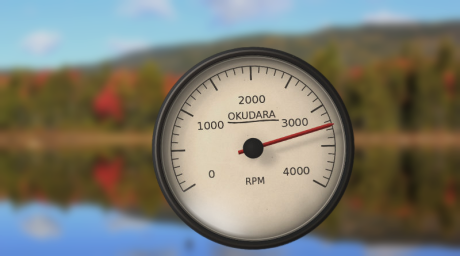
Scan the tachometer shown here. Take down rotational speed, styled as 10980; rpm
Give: 3250; rpm
